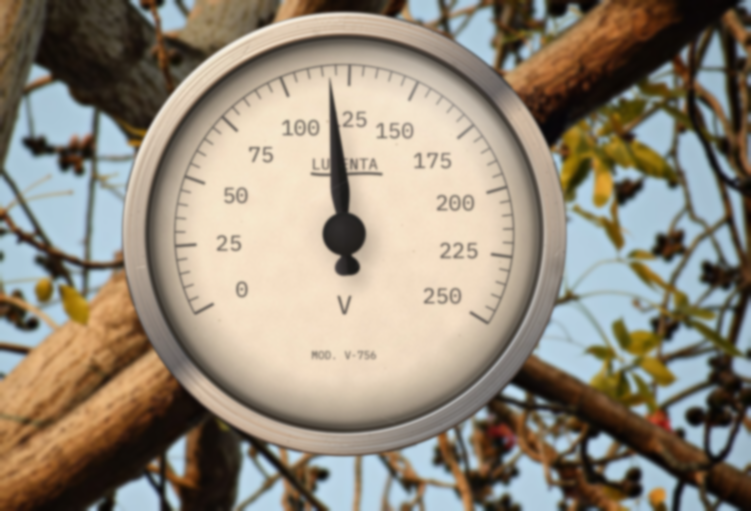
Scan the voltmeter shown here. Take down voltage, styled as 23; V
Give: 117.5; V
